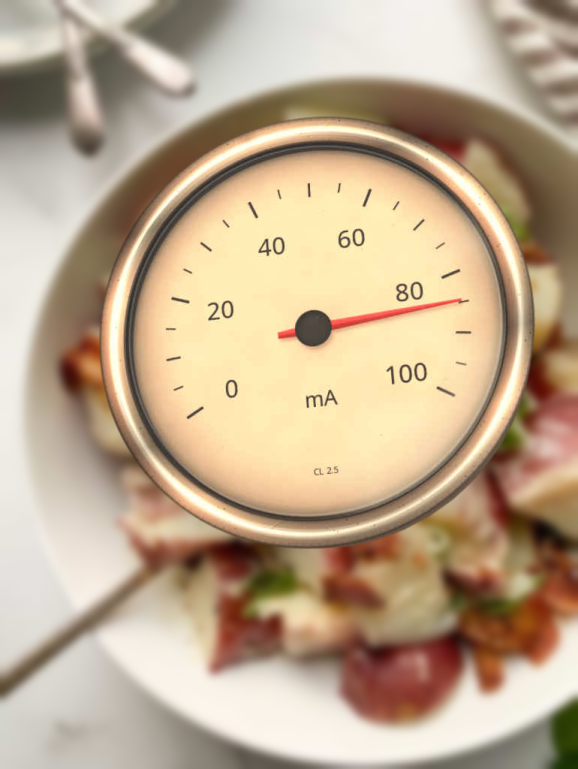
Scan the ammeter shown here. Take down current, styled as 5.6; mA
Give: 85; mA
